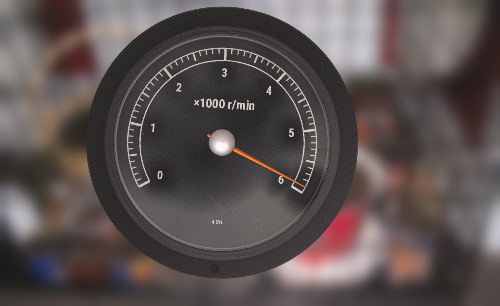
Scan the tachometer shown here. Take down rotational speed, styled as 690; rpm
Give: 5900; rpm
